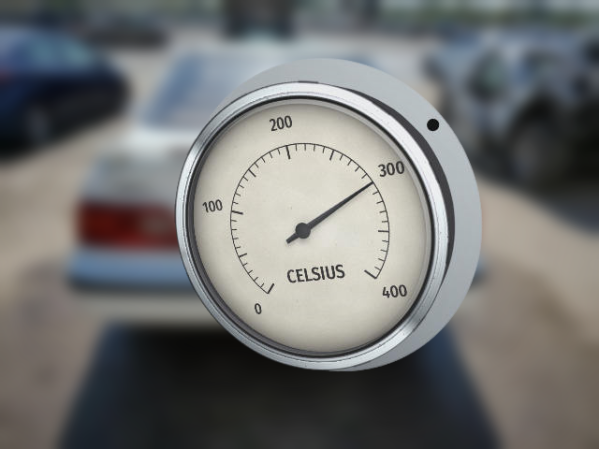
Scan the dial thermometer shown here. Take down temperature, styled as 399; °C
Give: 300; °C
